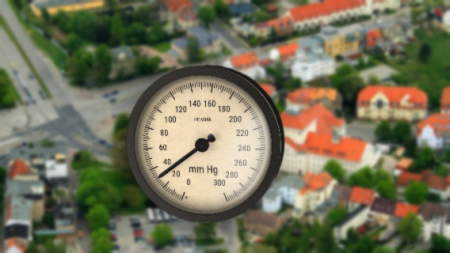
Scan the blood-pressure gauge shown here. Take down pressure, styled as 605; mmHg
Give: 30; mmHg
